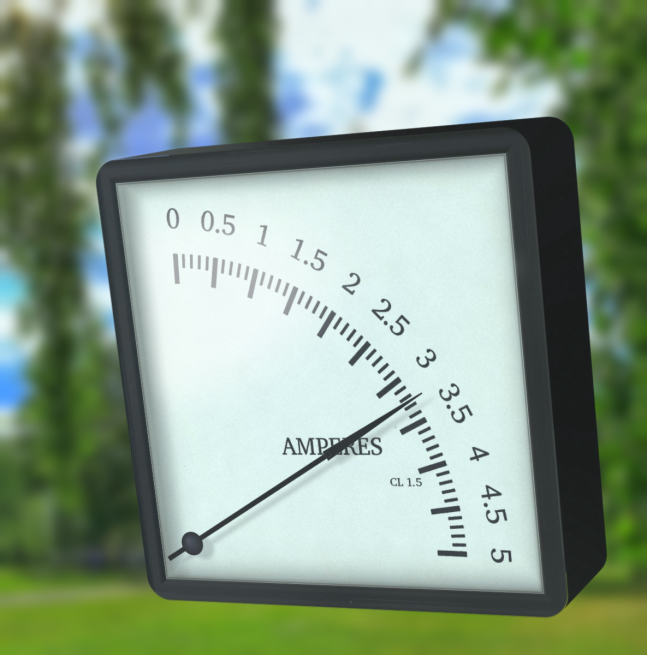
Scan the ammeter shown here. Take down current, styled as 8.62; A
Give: 3.25; A
